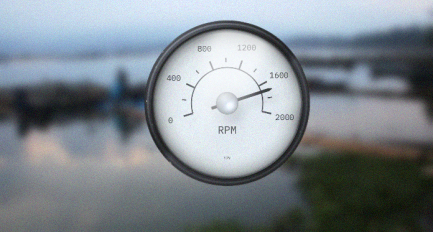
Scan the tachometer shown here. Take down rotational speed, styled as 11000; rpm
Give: 1700; rpm
